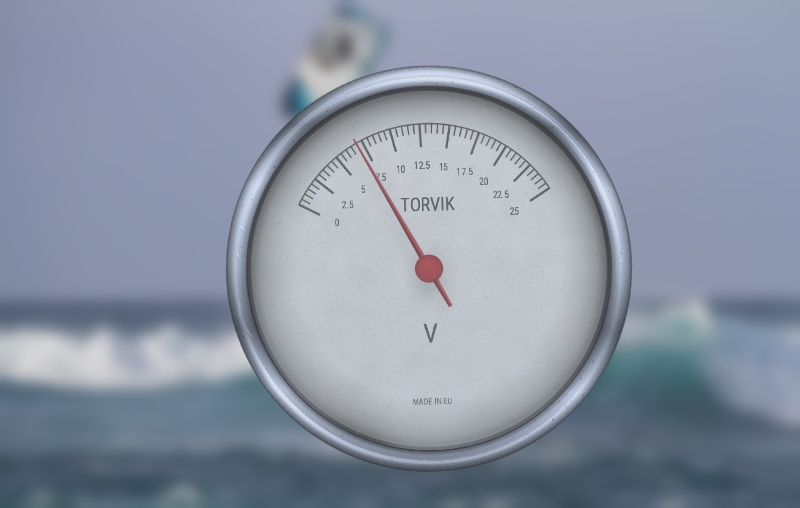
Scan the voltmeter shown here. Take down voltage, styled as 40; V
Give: 7; V
